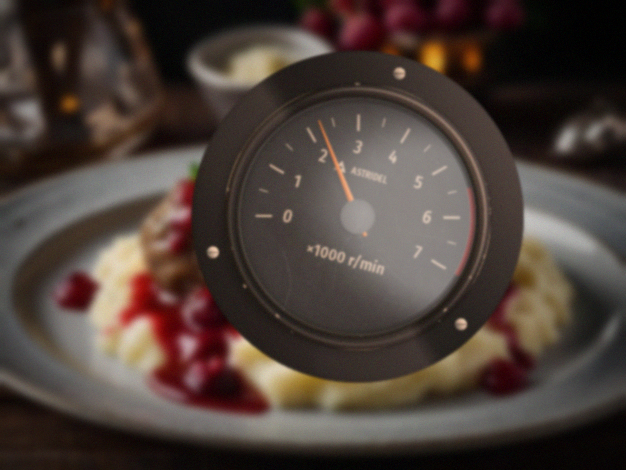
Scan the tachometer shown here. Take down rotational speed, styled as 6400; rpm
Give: 2250; rpm
